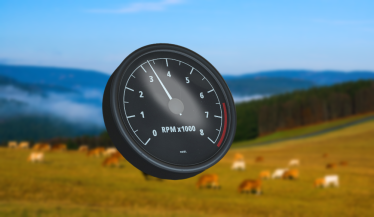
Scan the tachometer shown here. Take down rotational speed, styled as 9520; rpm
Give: 3250; rpm
